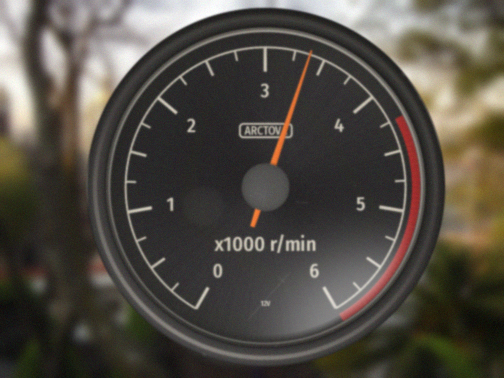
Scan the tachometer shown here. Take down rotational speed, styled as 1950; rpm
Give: 3375; rpm
